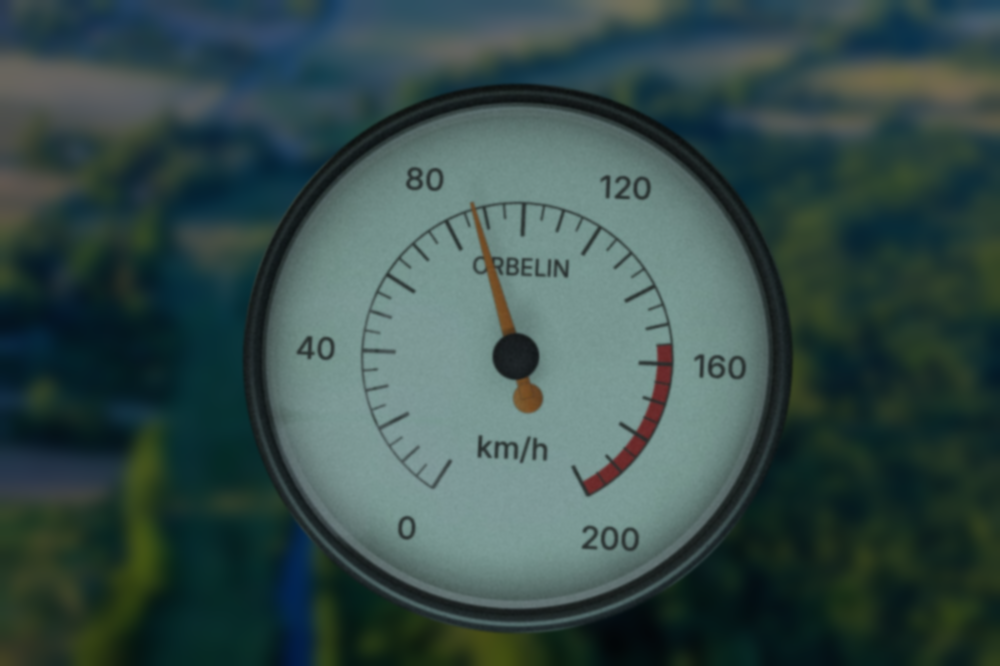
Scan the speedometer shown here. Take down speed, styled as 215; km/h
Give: 87.5; km/h
